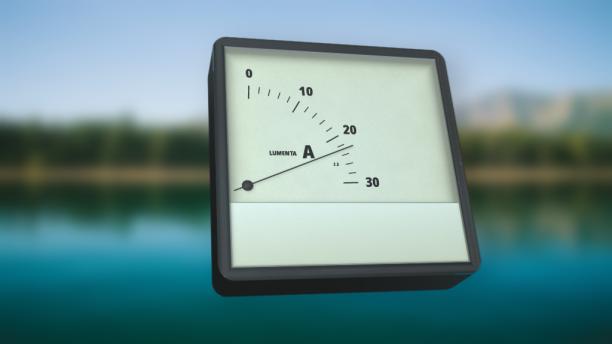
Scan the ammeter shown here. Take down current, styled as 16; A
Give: 23; A
